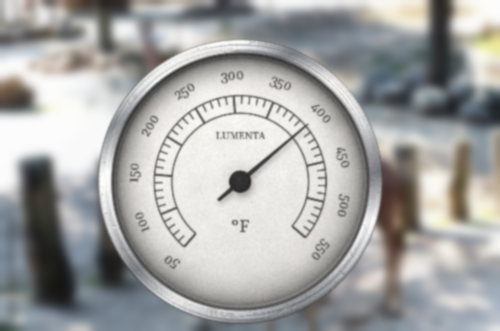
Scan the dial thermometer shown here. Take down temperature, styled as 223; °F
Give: 400; °F
